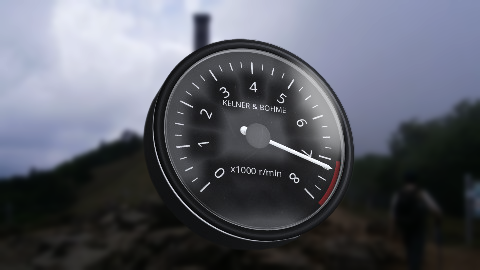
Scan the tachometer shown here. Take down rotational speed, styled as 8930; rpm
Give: 7250; rpm
